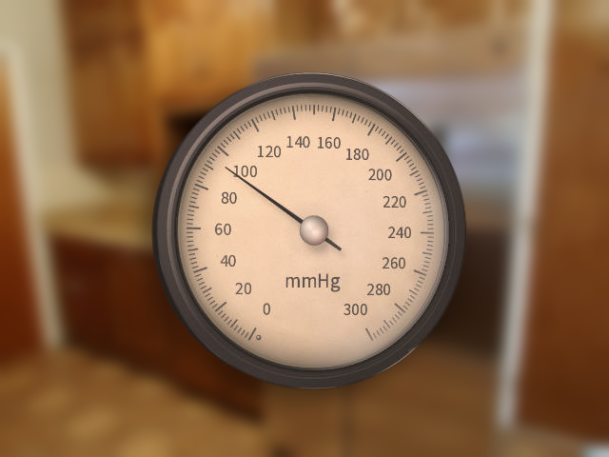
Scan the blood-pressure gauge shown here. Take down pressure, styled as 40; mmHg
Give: 94; mmHg
